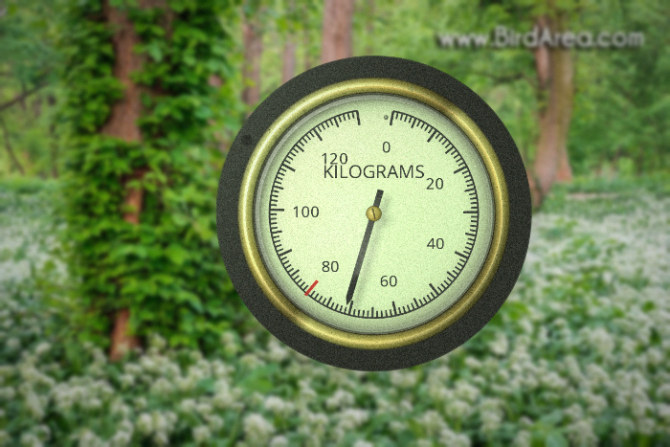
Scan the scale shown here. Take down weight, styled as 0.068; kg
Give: 71; kg
